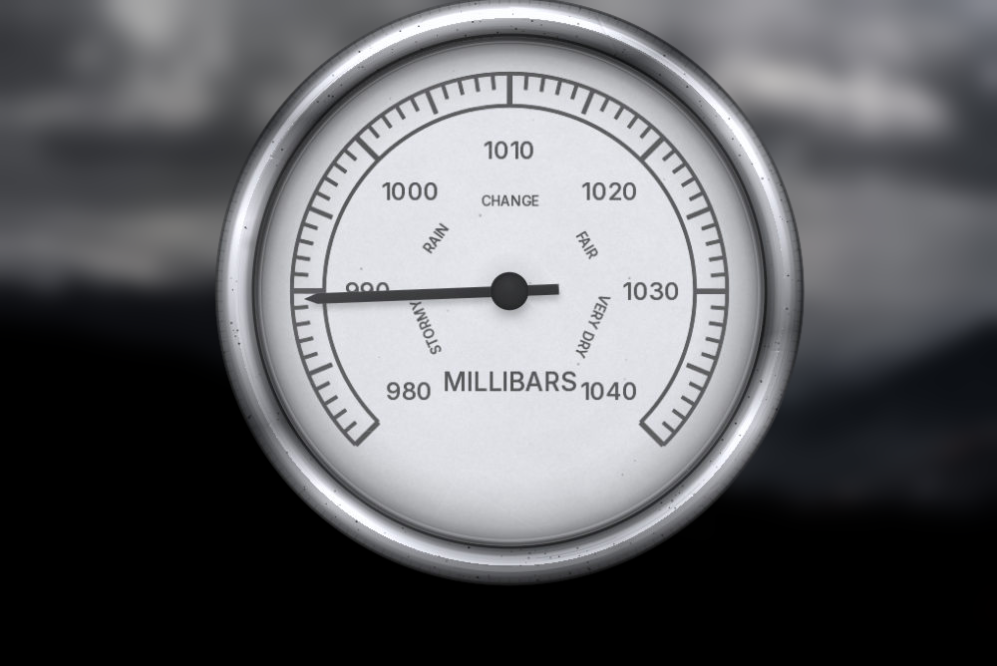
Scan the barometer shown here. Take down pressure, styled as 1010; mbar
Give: 989.5; mbar
